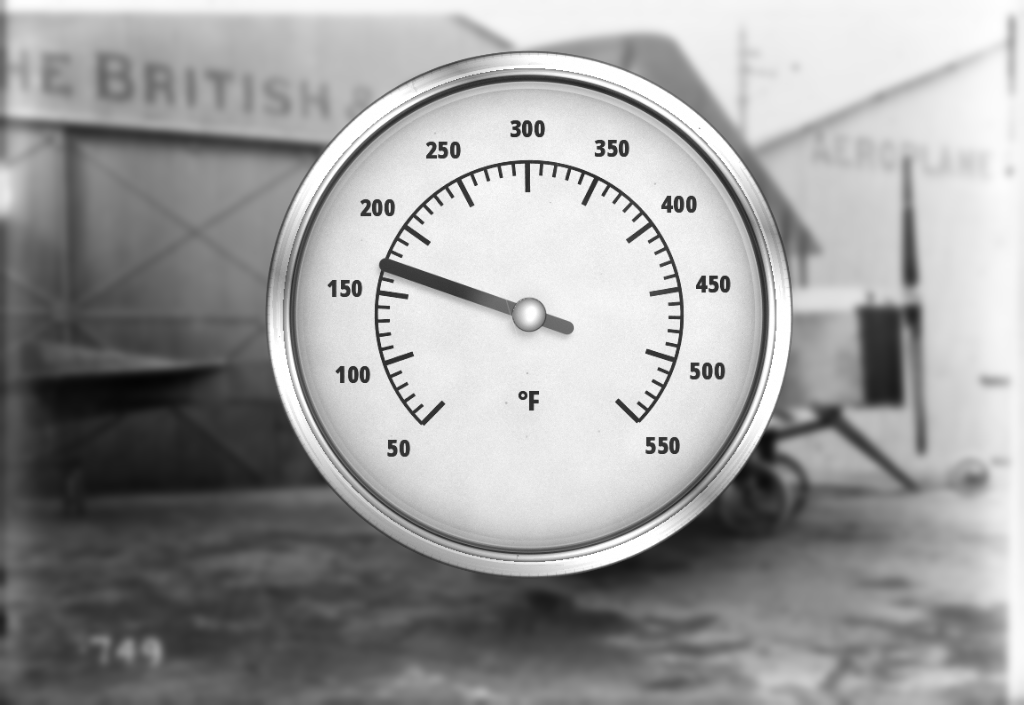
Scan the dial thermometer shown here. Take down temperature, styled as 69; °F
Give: 170; °F
